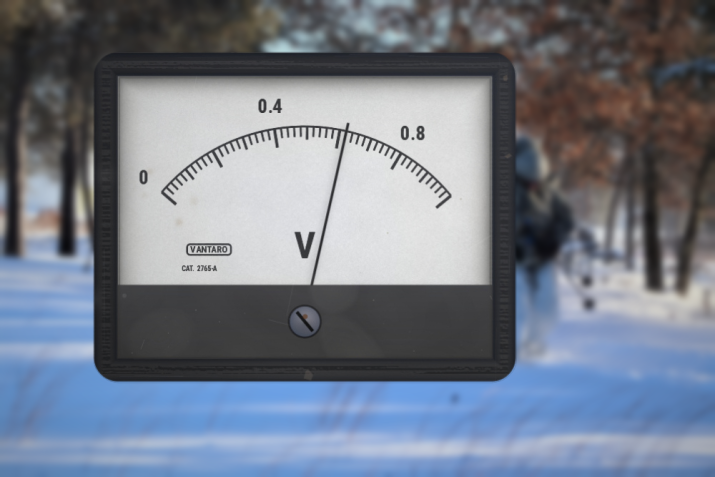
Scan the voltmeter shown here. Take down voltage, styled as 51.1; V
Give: 0.62; V
